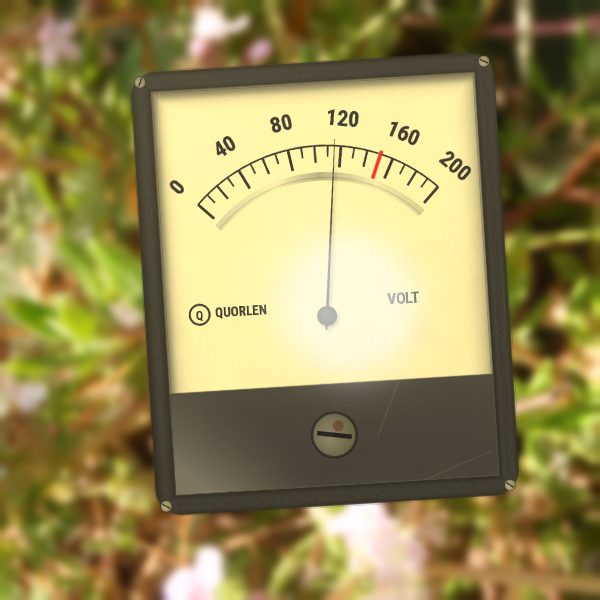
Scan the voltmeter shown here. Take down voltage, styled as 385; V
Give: 115; V
